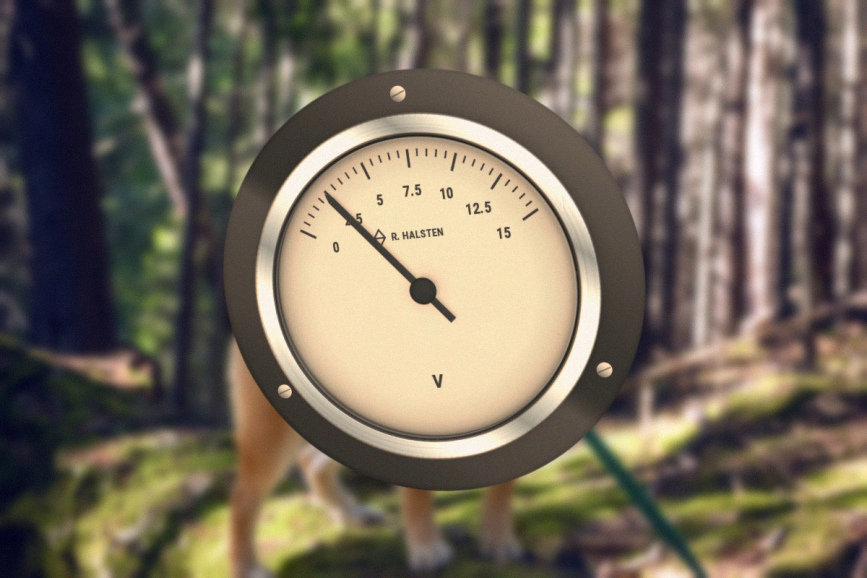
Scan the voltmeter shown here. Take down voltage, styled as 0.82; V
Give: 2.5; V
